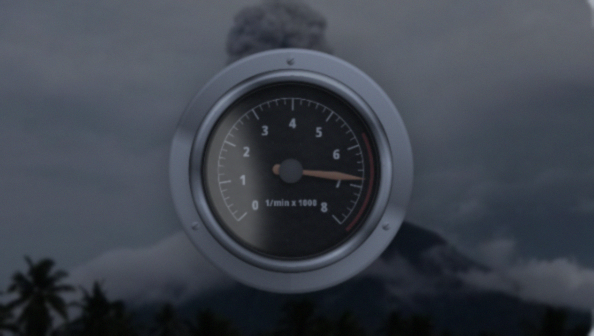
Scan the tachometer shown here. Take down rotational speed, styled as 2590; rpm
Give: 6800; rpm
